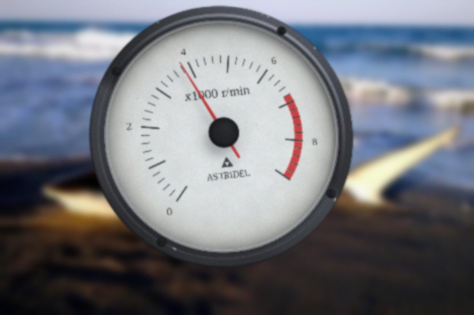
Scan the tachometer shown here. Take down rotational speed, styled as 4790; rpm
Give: 3800; rpm
